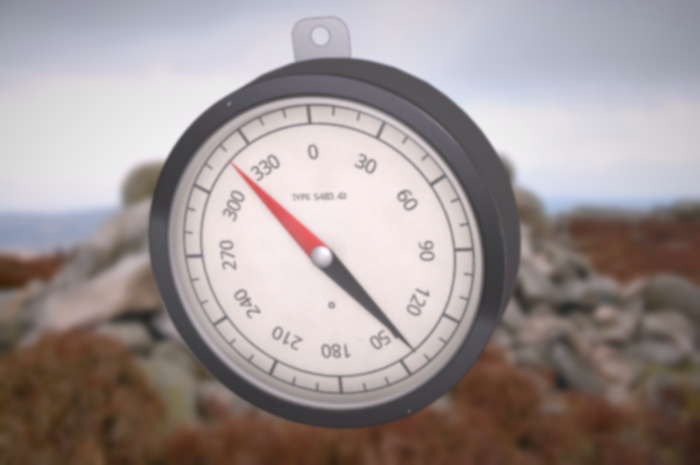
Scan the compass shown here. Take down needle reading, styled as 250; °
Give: 320; °
